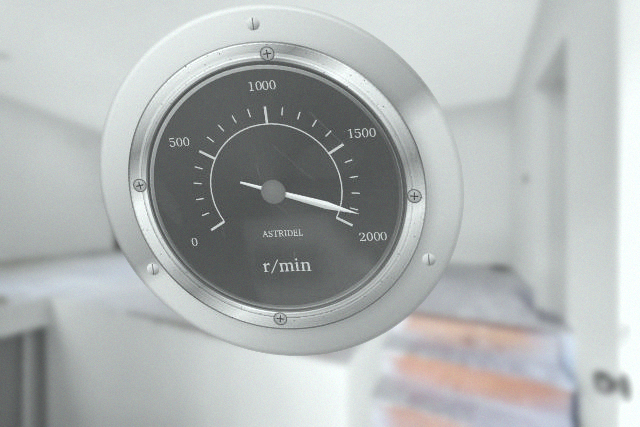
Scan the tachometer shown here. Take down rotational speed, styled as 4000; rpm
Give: 1900; rpm
